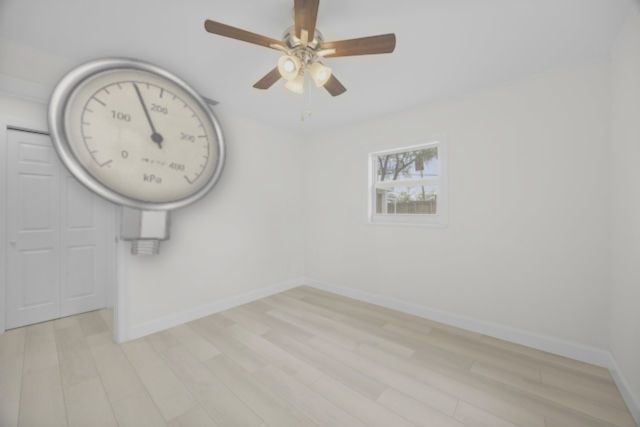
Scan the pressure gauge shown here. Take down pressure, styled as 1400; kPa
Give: 160; kPa
